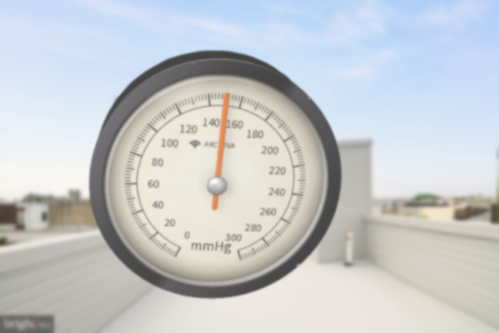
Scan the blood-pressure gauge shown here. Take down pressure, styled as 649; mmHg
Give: 150; mmHg
